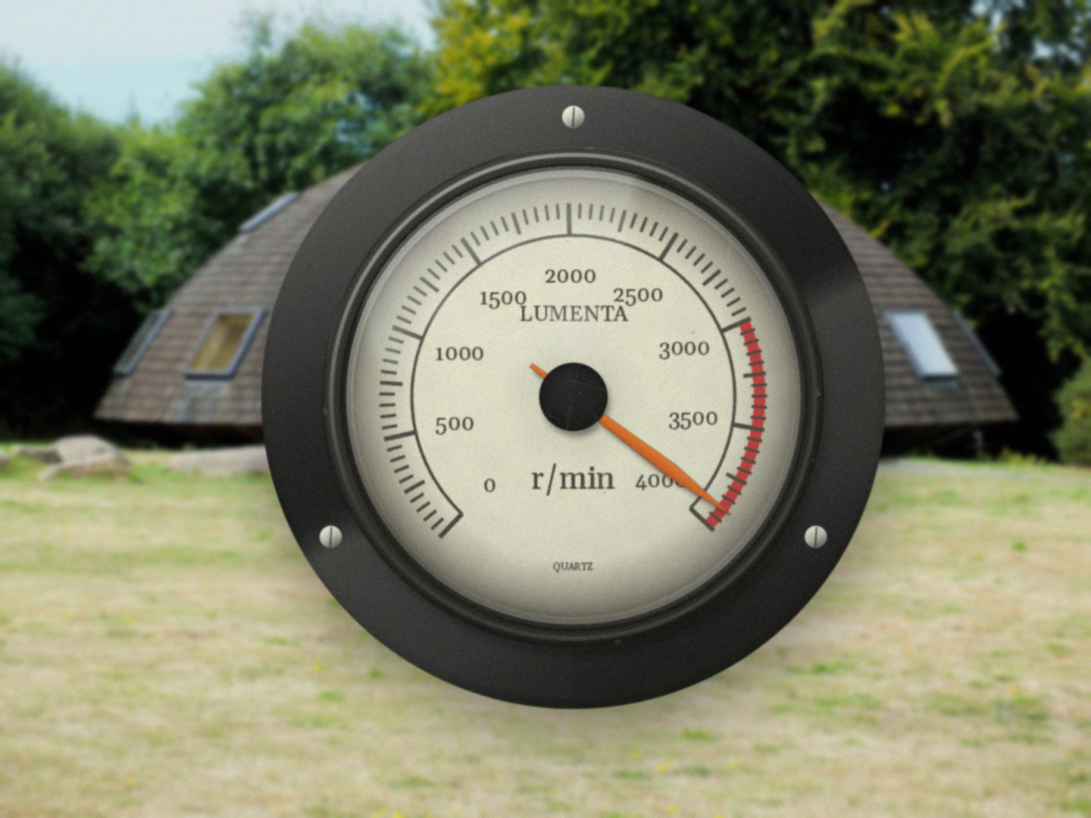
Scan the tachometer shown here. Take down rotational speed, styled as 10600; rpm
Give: 3900; rpm
